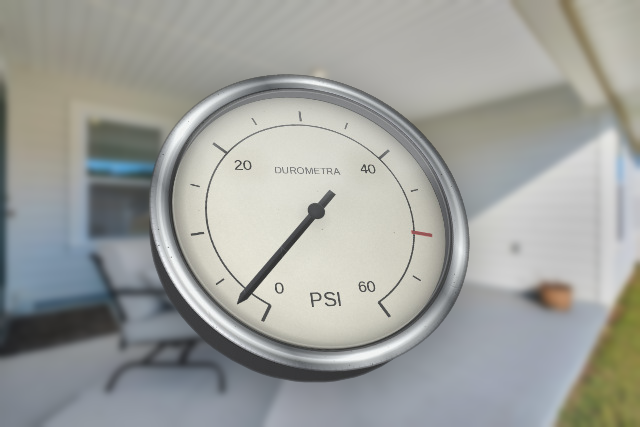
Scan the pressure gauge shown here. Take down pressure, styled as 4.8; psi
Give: 2.5; psi
